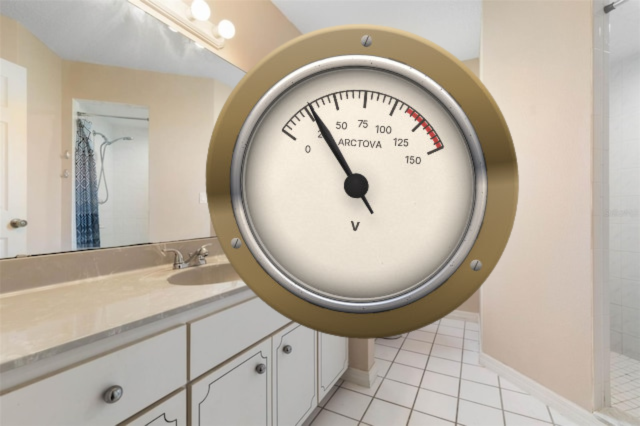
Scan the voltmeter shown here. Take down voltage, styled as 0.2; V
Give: 30; V
